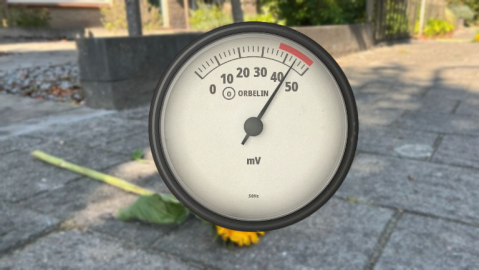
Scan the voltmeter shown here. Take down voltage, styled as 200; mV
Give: 44; mV
